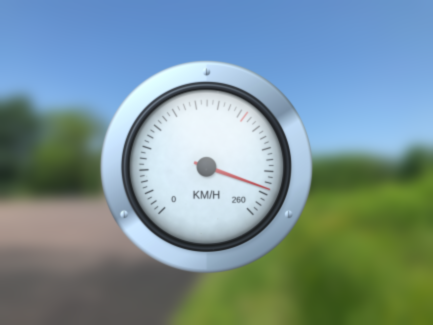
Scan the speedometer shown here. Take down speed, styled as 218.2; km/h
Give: 235; km/h
